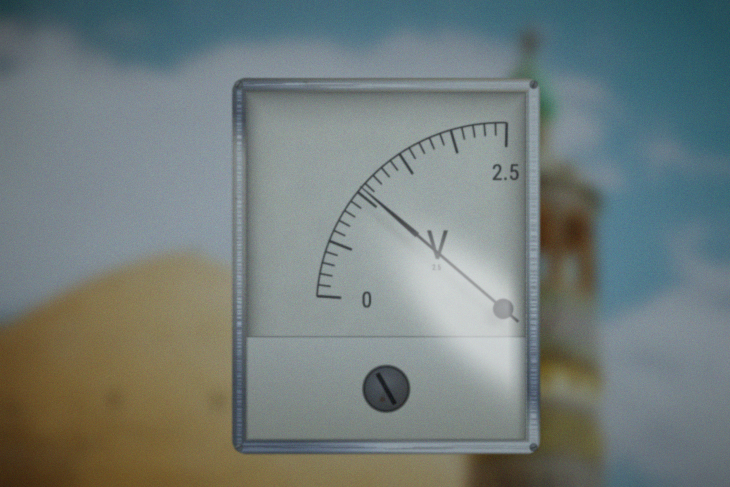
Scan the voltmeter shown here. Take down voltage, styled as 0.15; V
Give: 1.05; V
